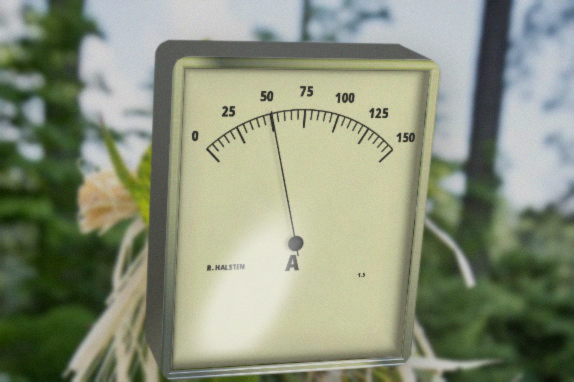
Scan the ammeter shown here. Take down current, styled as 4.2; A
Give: 50; A
